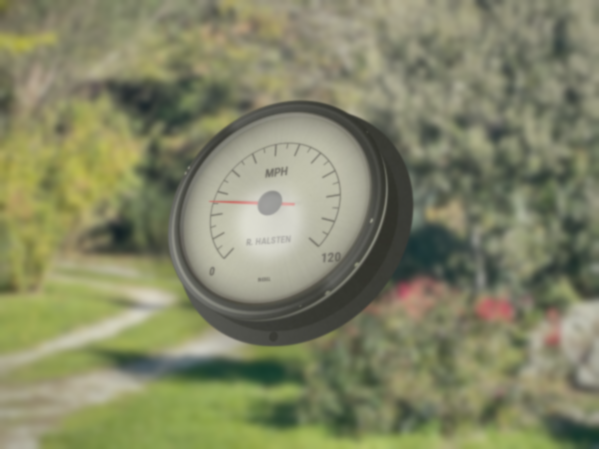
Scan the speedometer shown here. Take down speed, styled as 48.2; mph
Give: 25; mph
